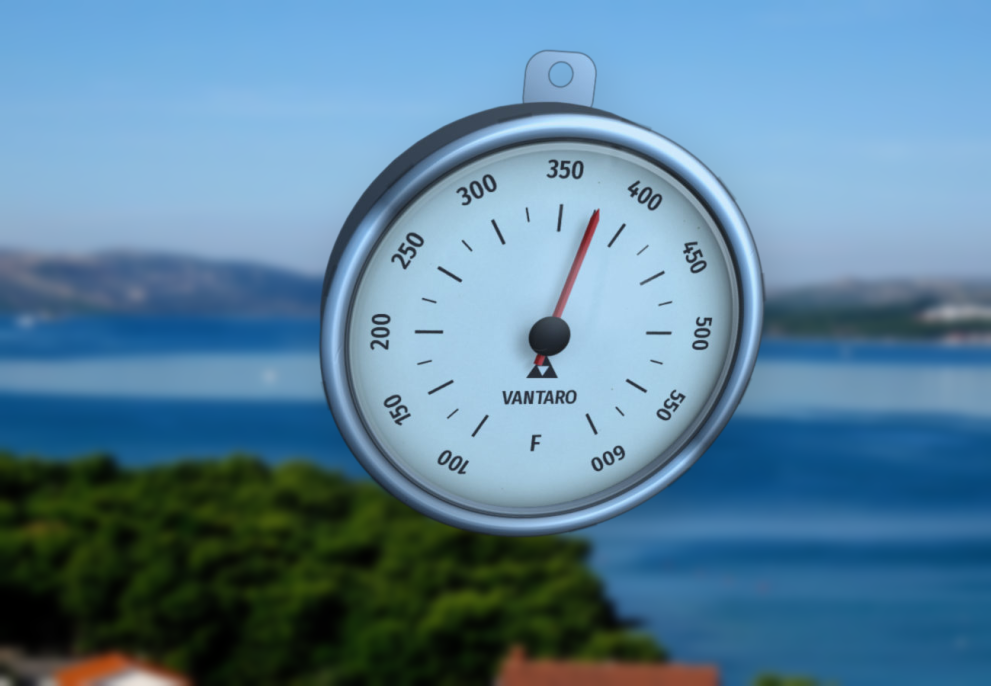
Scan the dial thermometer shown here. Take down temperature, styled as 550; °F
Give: 375; °F
